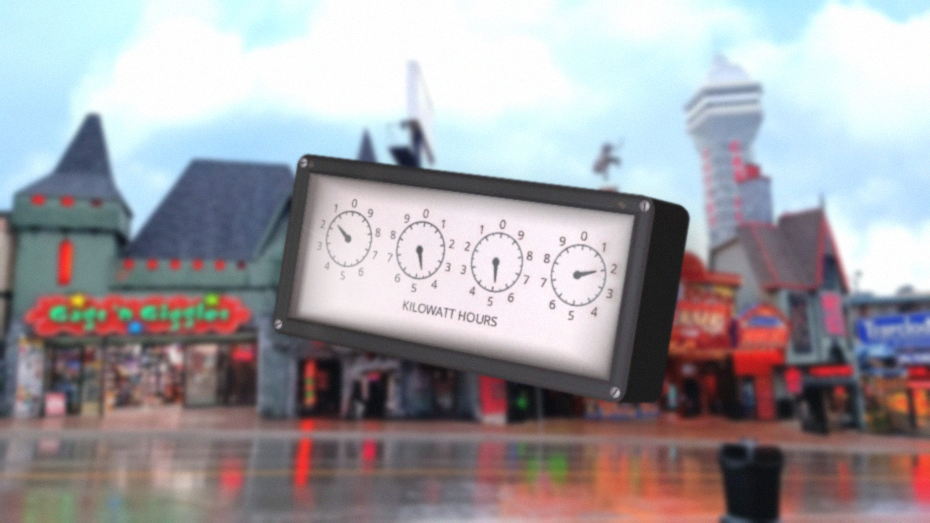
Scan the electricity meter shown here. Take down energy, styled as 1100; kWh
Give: 1452; kWh
